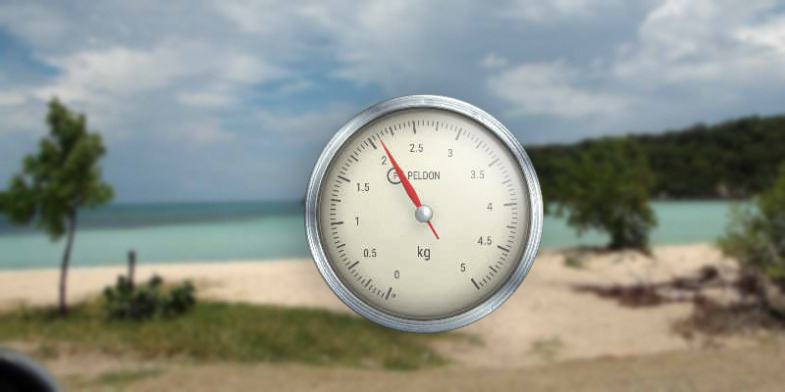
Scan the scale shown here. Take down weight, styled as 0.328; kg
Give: 2.1; kg
